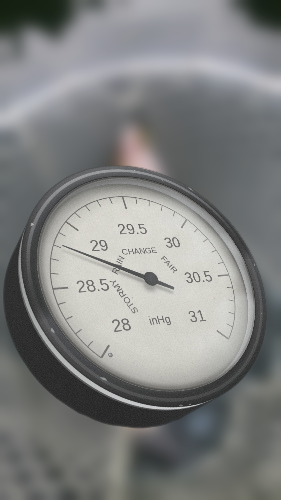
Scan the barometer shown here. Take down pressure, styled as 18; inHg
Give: 28.8; inHg
